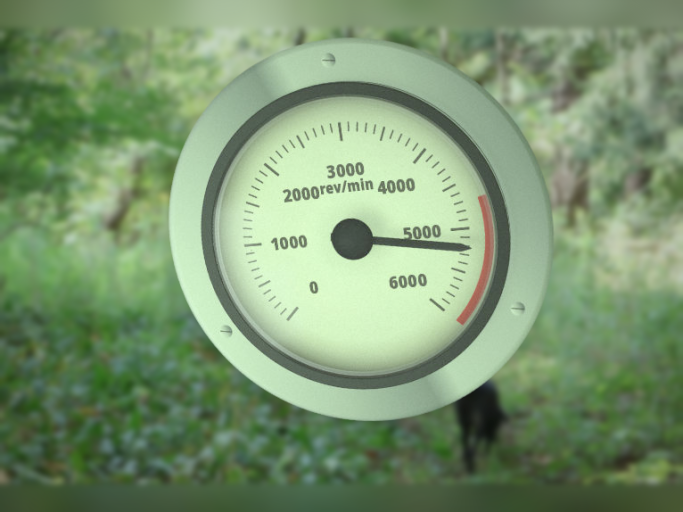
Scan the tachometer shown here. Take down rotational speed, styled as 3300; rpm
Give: 5200; rpm
